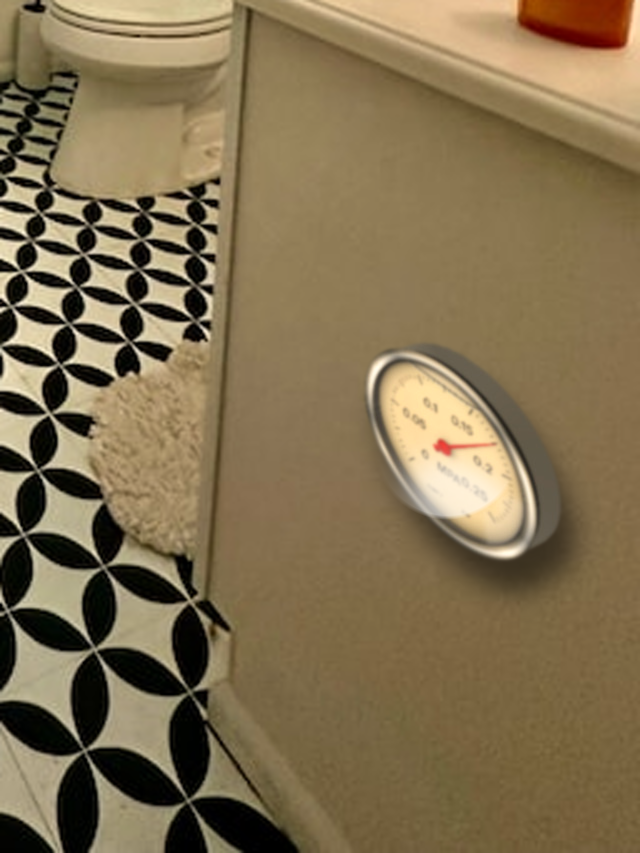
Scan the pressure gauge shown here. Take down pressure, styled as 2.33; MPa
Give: 0.175; MPa
